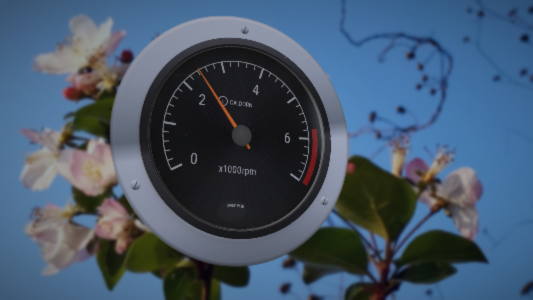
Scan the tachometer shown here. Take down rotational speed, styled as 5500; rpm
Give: 2400; rpm
